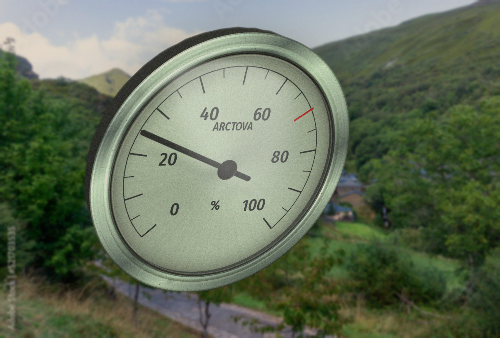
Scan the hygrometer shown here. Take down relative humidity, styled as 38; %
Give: 25; %
